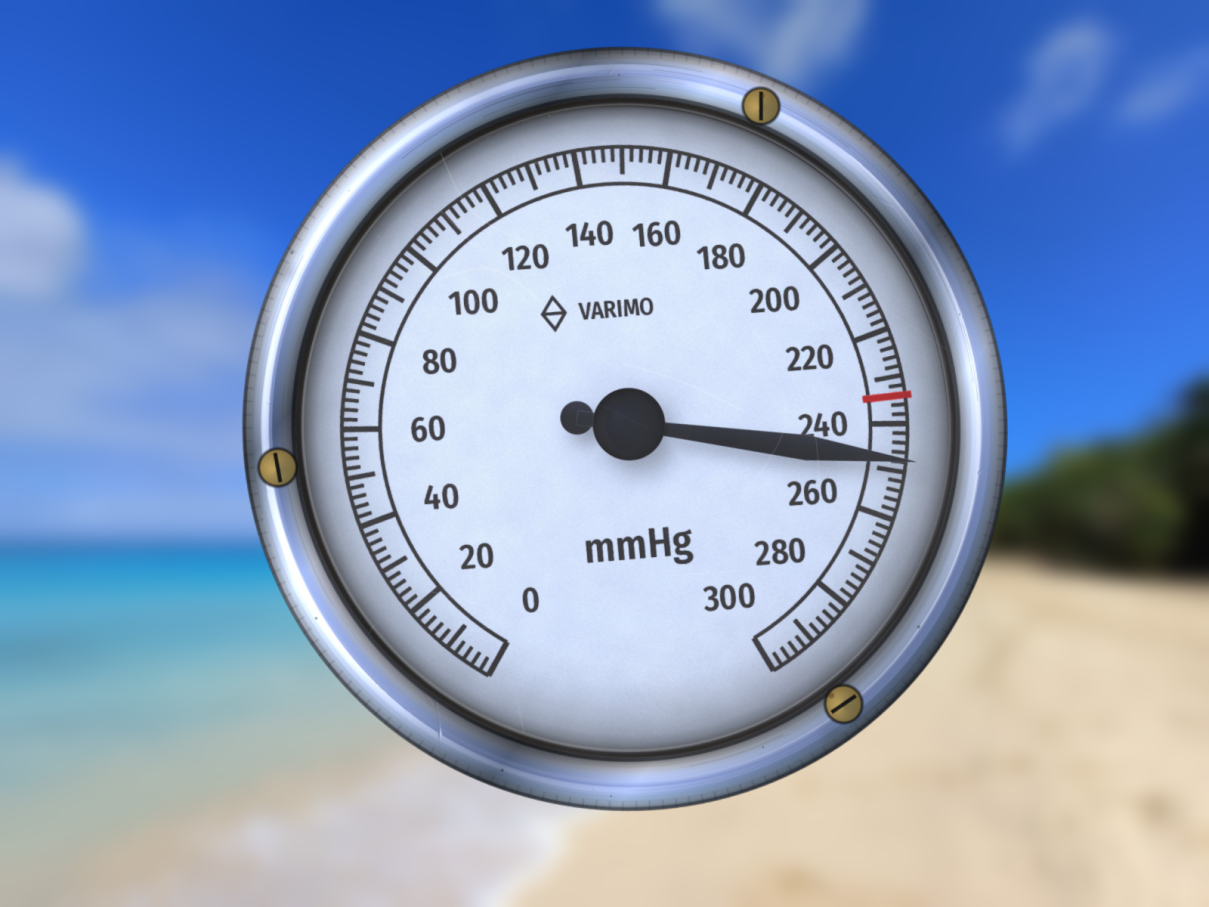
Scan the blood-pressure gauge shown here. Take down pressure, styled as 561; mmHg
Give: 248; mmHg
